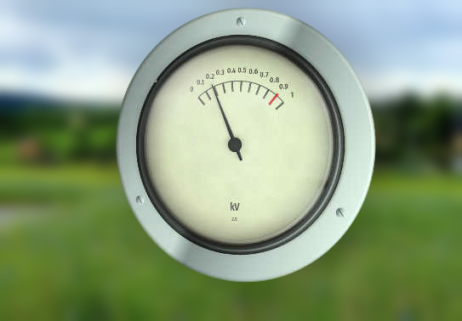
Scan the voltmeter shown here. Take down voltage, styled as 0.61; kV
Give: 0.2; kV
